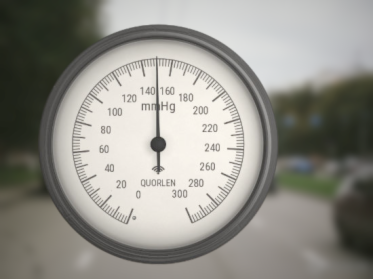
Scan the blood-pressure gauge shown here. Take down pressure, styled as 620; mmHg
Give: 150; mmHg
